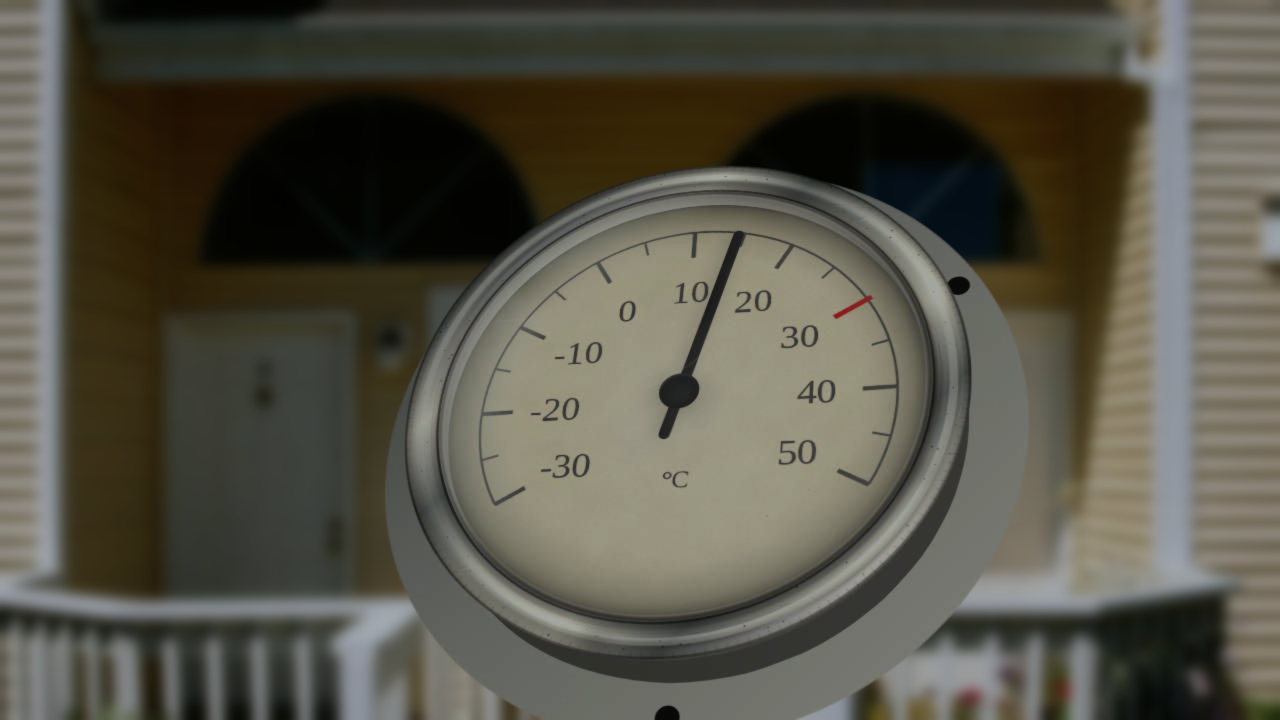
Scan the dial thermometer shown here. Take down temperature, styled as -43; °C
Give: 15; °C
